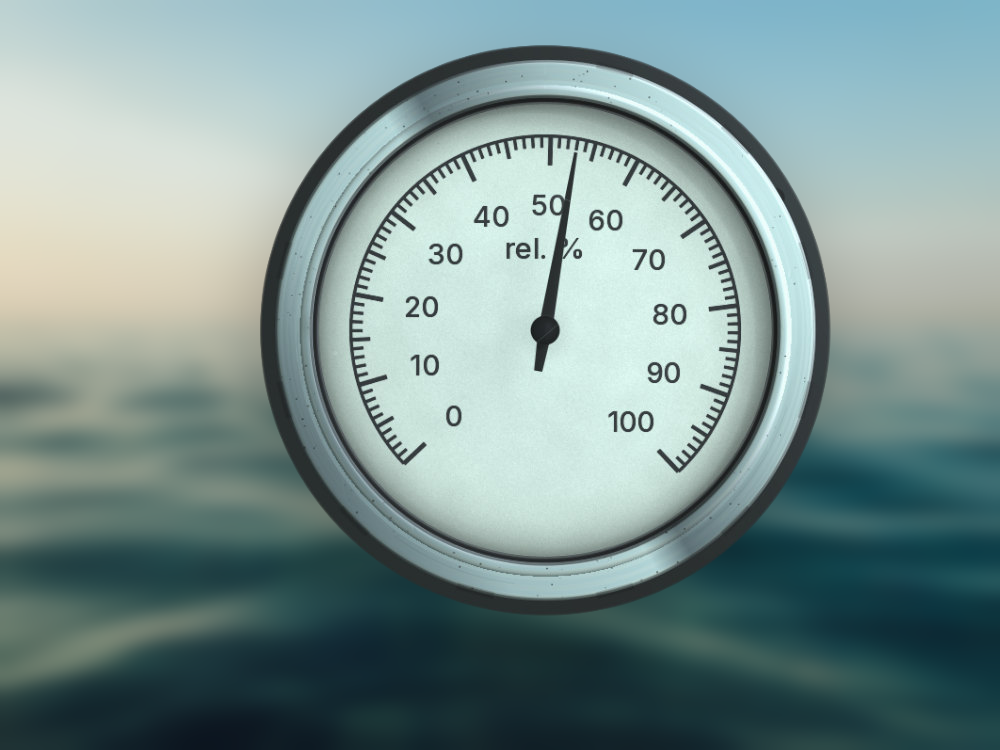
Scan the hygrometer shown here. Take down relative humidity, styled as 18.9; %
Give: 53; %
